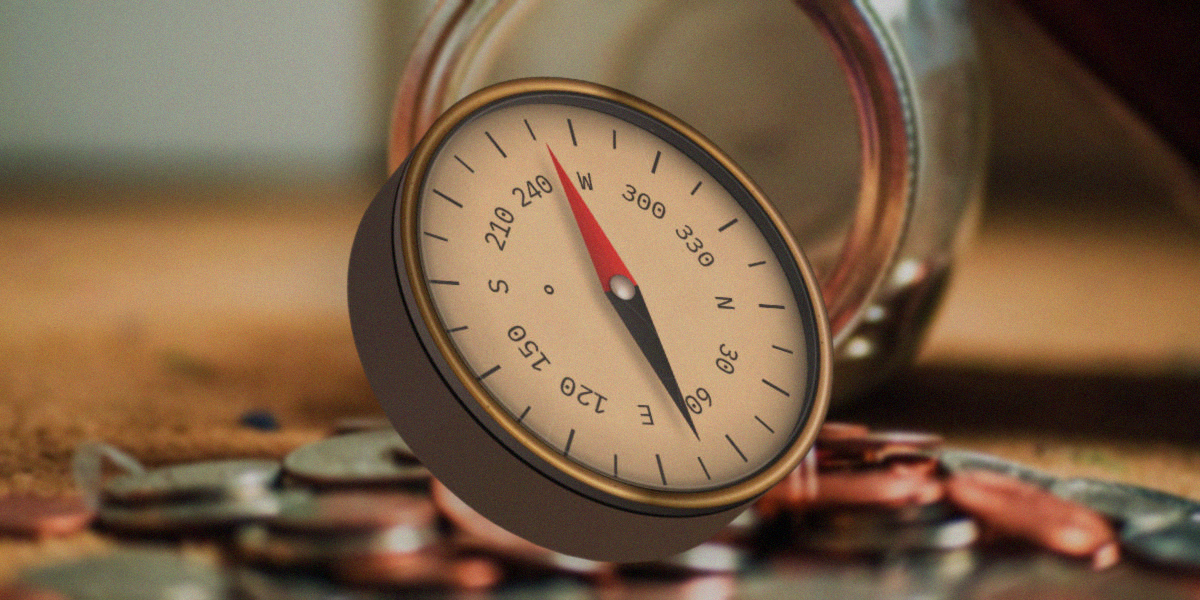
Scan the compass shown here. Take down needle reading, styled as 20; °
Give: 255; °
